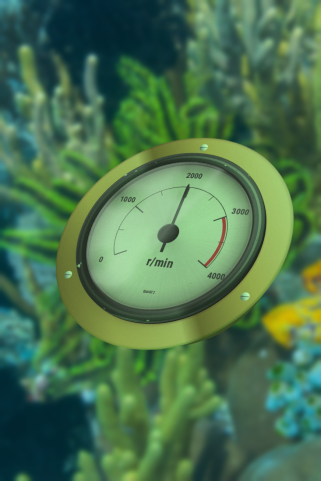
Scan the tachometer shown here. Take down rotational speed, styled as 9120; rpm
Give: 2000; rpm
